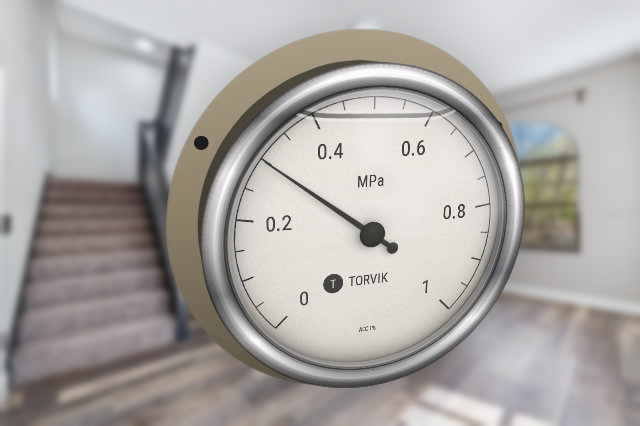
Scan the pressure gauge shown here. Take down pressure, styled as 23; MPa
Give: 0.3; MPa
